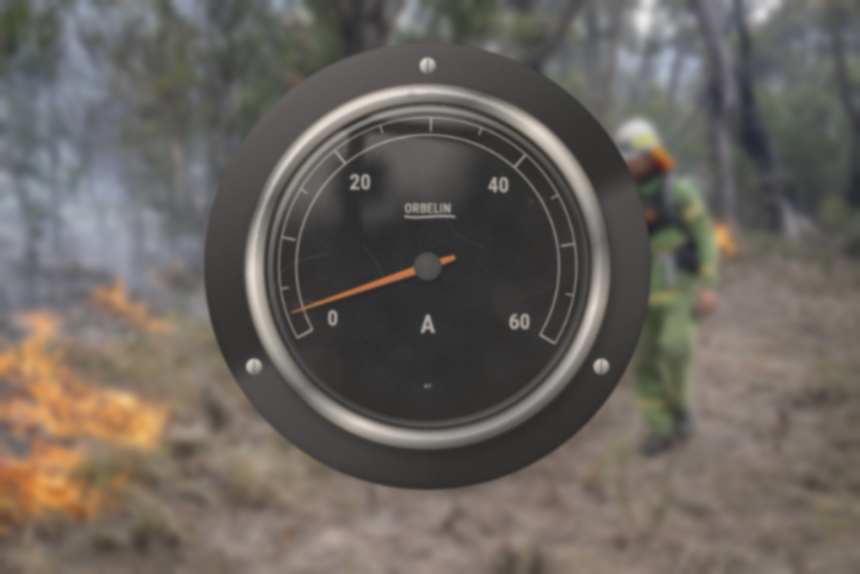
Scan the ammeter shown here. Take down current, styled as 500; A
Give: 2.5; A
